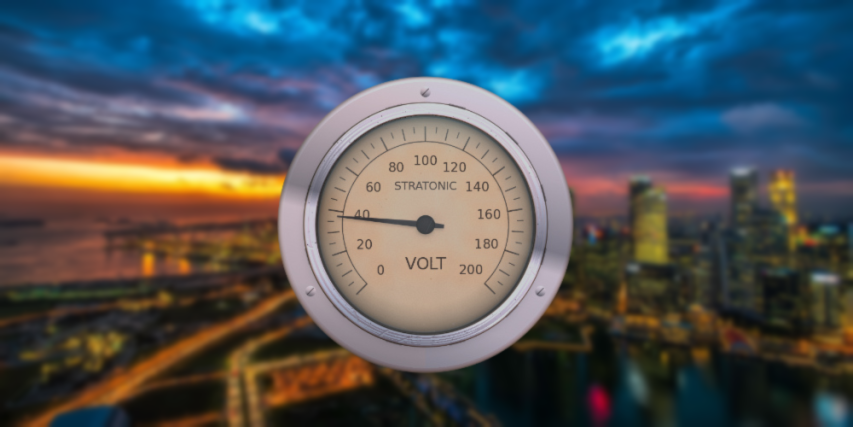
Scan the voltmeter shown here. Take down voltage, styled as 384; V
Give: 37.5; V
